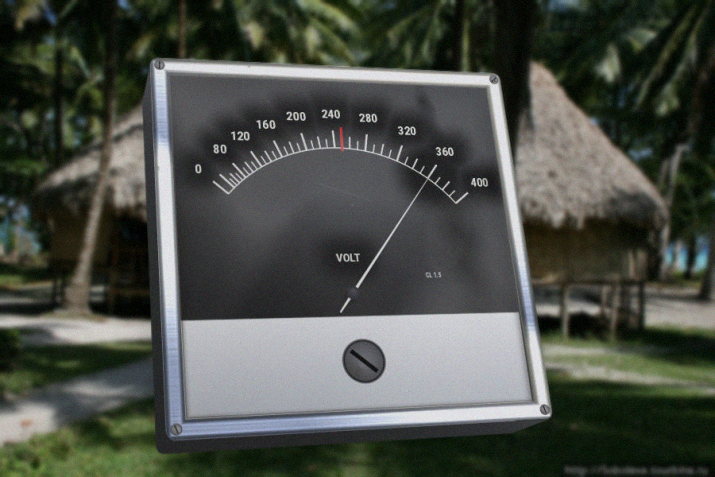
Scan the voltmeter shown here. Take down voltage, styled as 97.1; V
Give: 360; V
